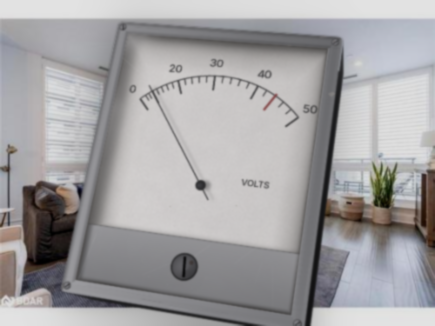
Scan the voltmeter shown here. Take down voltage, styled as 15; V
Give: 10; V
